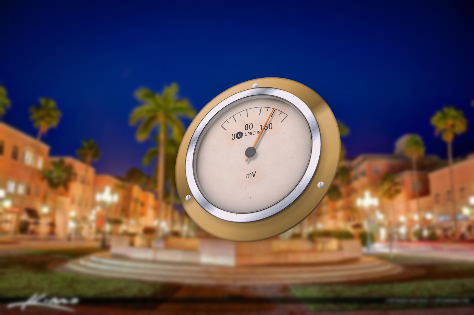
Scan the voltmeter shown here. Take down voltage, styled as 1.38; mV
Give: 160; mV
